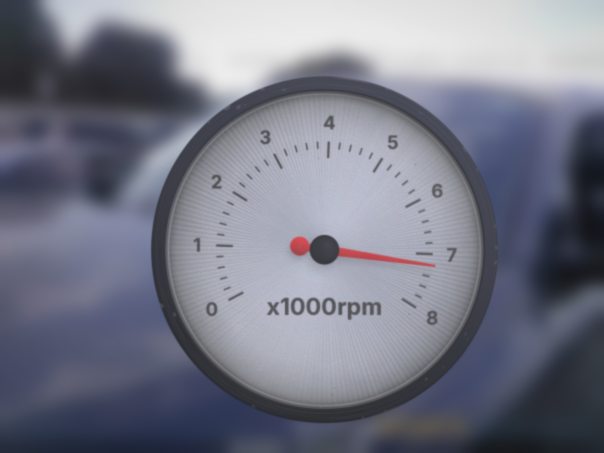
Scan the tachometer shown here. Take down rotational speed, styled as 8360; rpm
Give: 7200; rpm
